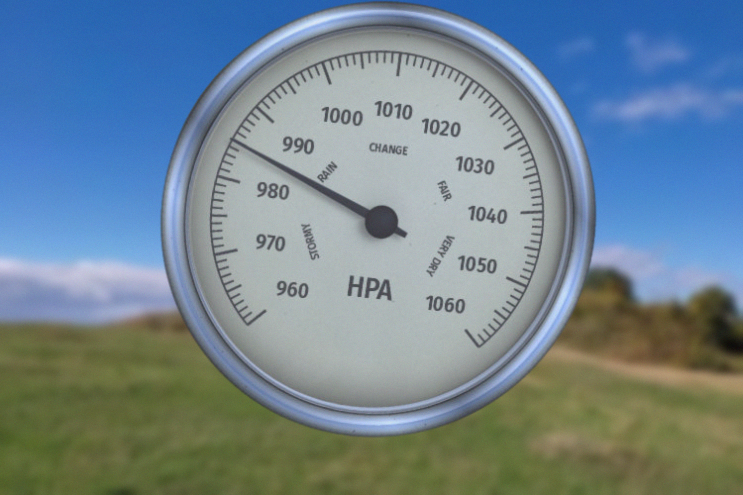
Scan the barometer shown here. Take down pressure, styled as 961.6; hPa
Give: 985; hPa
